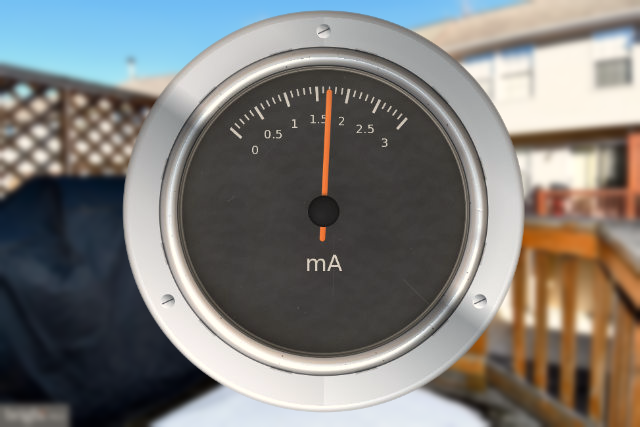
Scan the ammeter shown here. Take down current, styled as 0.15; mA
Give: 1.7; mA
